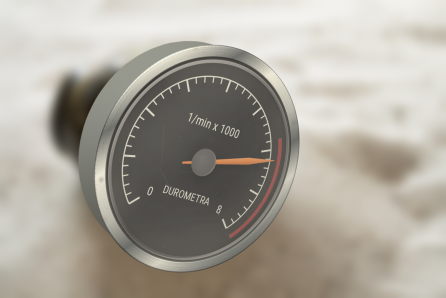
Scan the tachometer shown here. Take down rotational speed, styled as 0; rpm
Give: 6200; rpm
